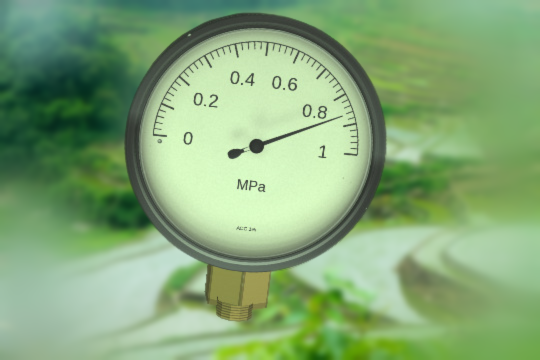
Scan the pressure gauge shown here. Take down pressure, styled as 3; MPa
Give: 0.86; MPa
